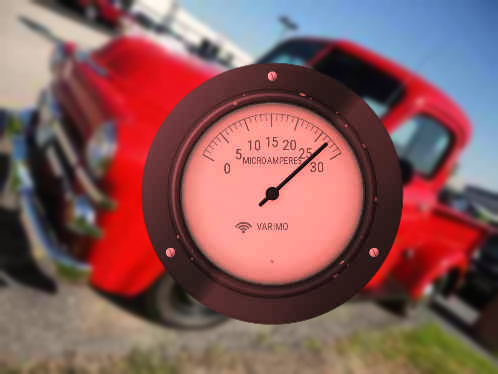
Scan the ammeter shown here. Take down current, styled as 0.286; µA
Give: 27; µA
